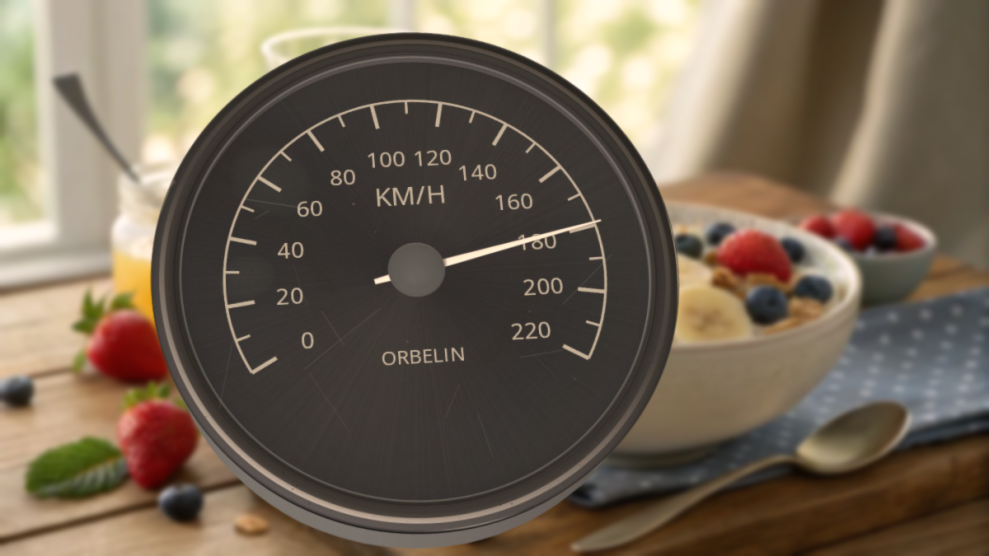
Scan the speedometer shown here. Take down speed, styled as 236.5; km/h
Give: 180; km/h
